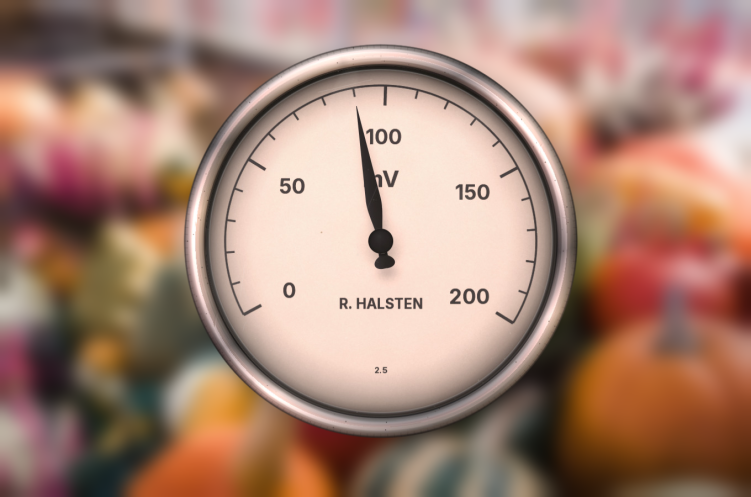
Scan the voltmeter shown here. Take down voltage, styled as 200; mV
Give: 90; mV
